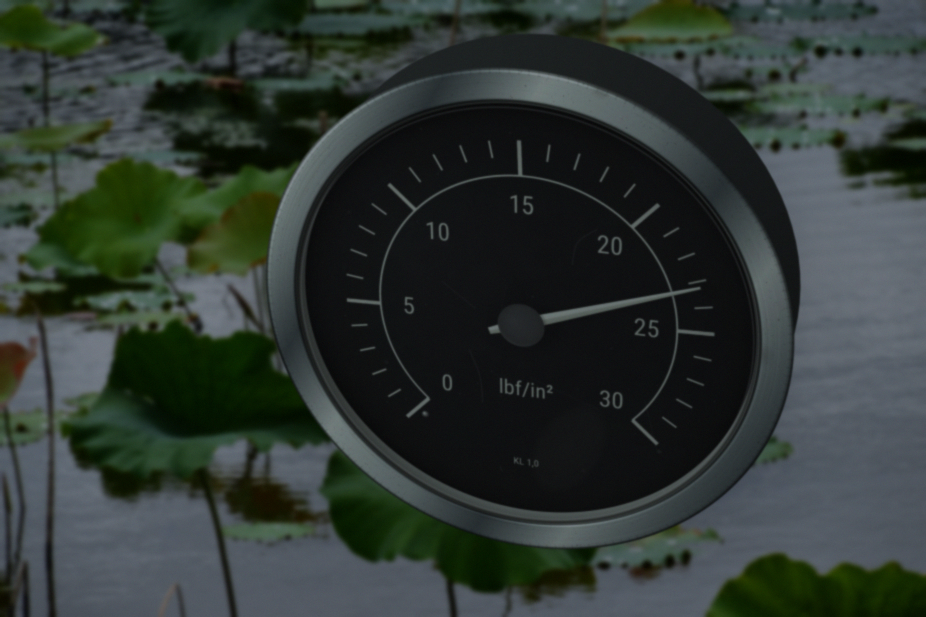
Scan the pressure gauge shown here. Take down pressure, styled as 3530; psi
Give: 23; psi
